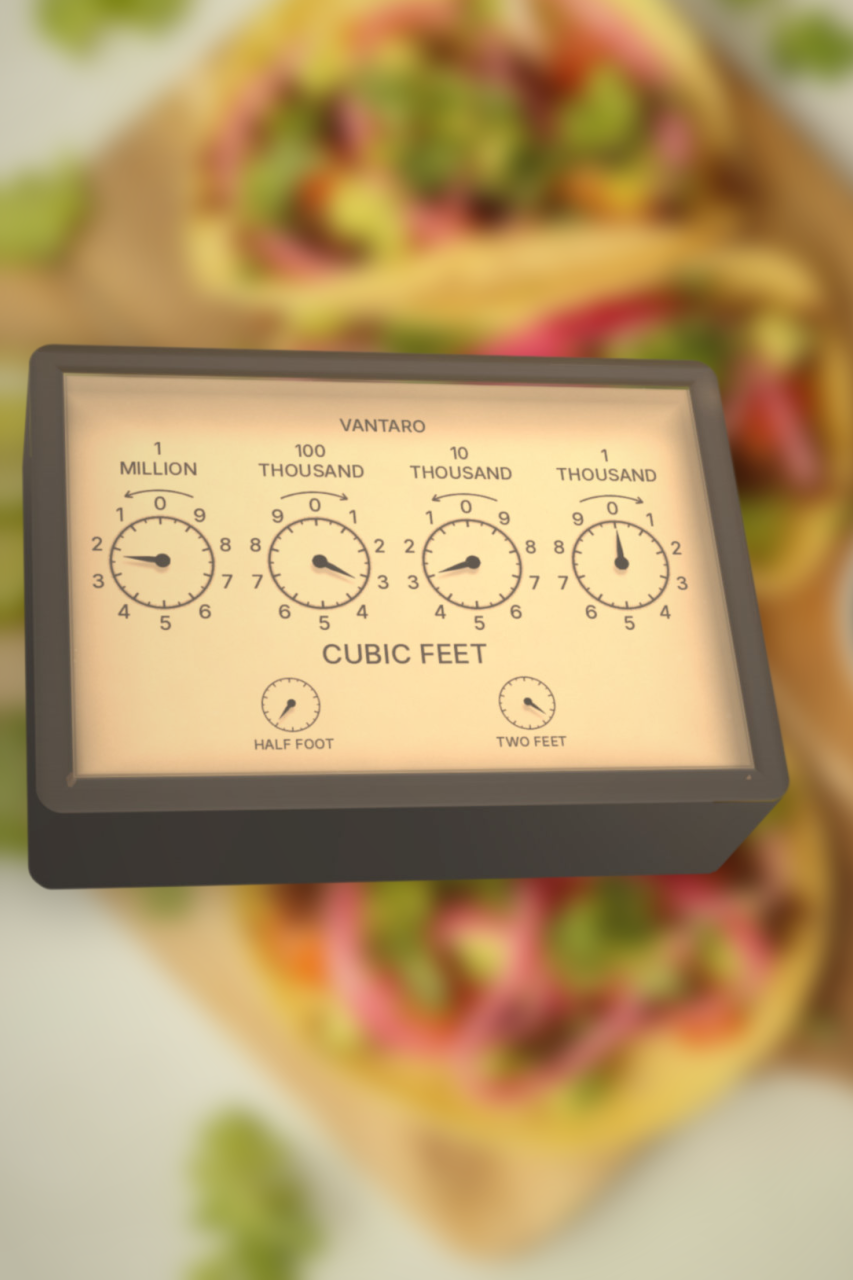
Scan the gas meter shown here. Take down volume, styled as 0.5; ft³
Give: 233000; ft³
